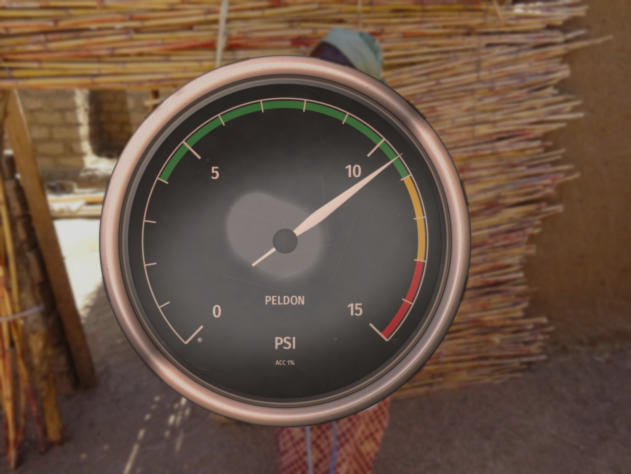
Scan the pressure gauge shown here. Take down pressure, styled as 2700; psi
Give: 10.5; psi
